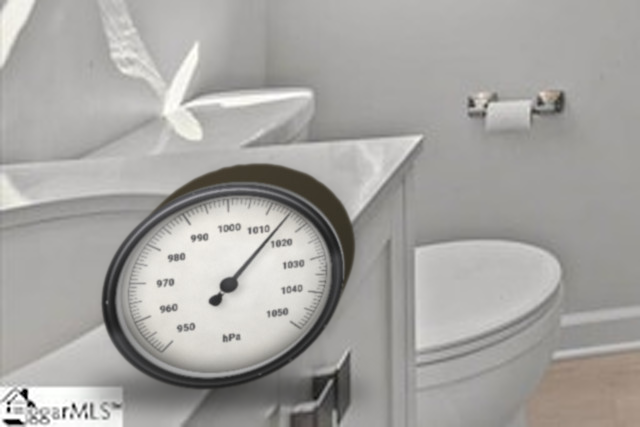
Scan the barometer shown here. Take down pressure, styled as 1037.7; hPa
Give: 1015; hPa
